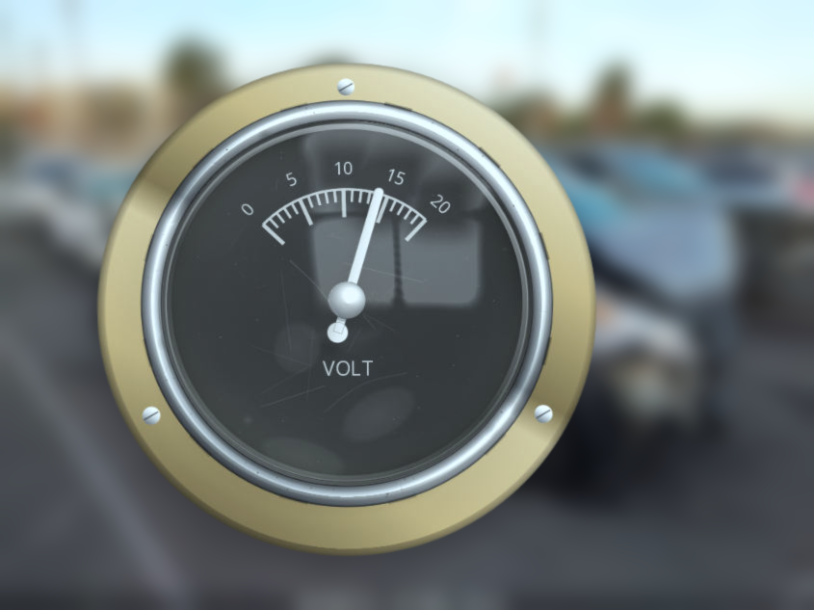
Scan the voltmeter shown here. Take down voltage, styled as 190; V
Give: 14; V
